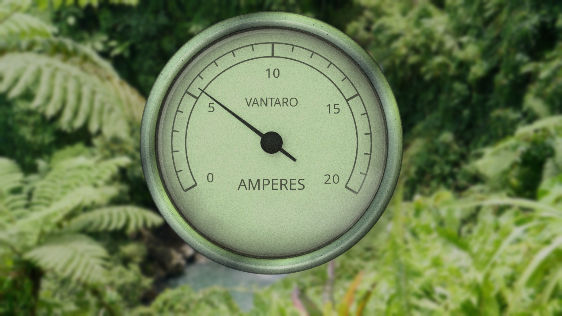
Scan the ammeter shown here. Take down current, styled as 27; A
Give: 5.5; A
